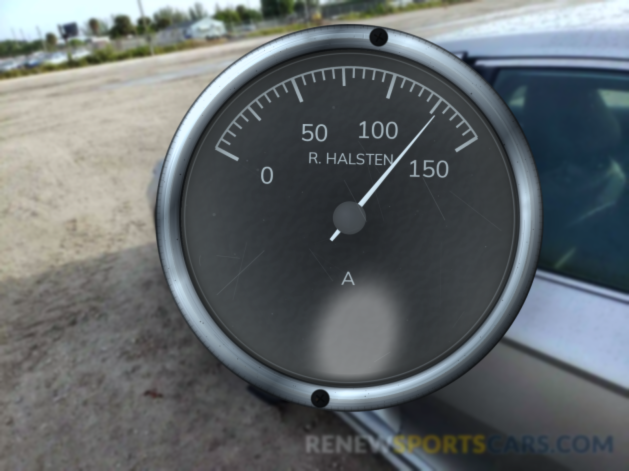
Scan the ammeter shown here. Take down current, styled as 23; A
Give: 127.5; A
